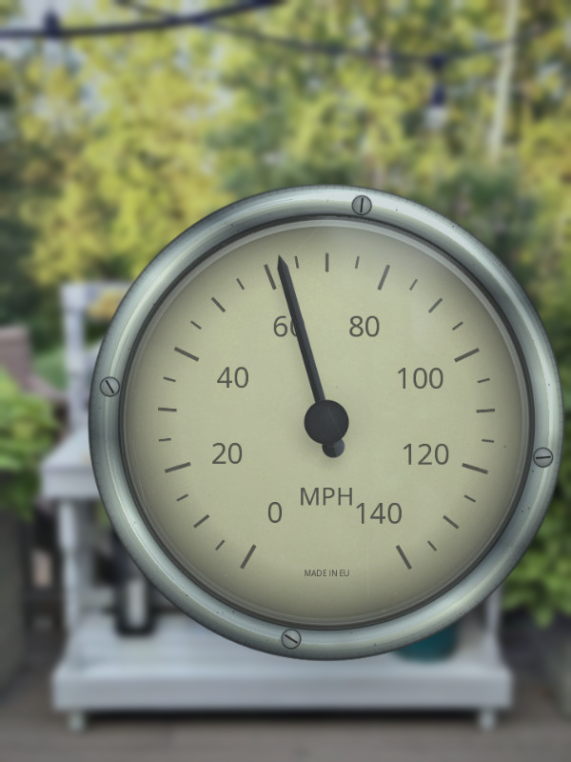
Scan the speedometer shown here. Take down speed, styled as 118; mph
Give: 62.5; mph
